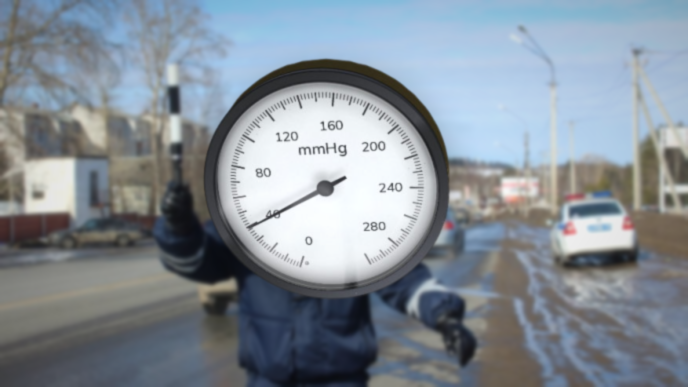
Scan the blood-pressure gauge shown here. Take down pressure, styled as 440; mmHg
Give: 40; mmHg
